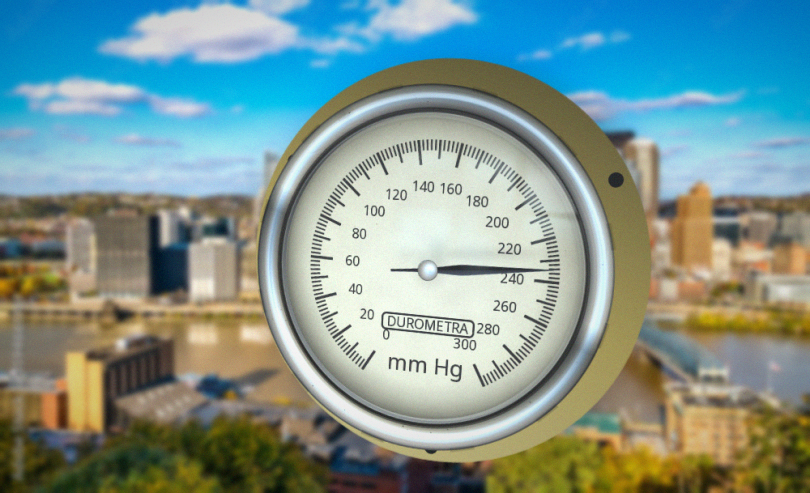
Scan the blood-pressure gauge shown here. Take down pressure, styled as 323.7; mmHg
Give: 234; mmHg
